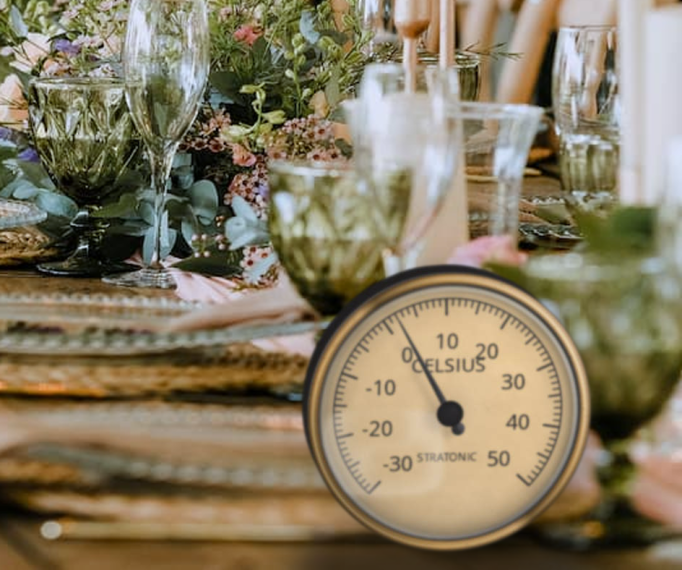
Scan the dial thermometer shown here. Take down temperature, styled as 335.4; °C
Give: 2; °C
